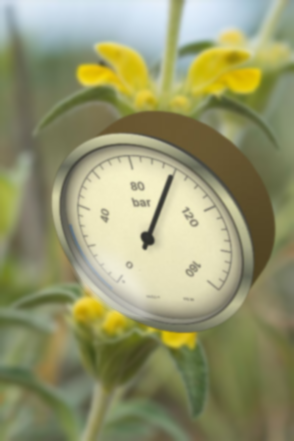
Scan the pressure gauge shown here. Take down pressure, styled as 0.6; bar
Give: 100; bar
